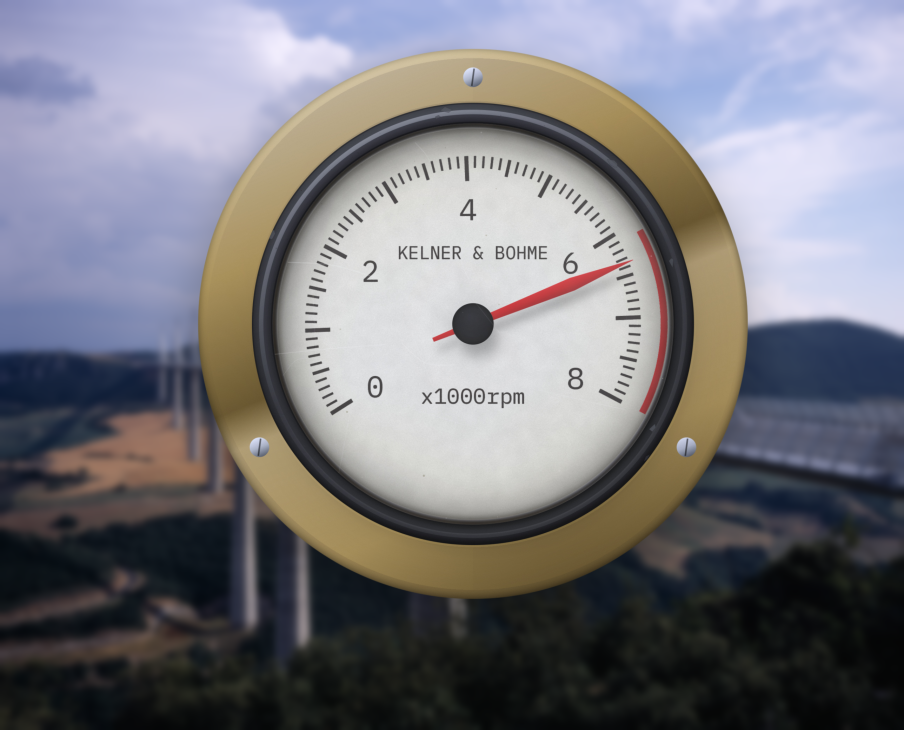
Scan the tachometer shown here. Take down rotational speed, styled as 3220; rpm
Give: 6350; rpm
